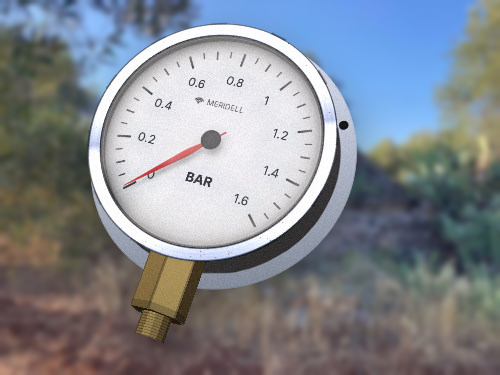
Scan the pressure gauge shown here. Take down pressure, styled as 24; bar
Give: 0; bar
